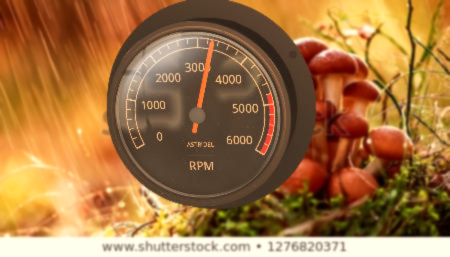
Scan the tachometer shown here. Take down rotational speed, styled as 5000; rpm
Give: 3300; rpm
